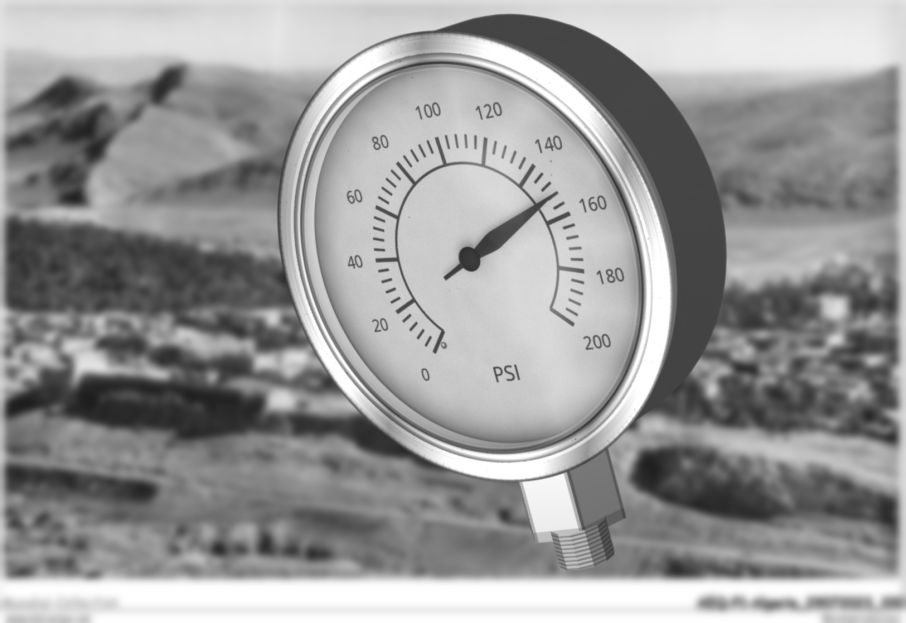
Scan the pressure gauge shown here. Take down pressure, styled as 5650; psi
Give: 152; psi
